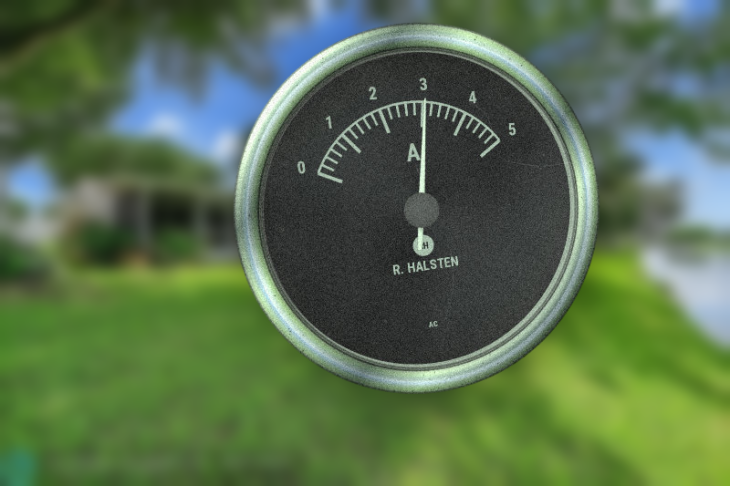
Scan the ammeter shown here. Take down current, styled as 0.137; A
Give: 3; A
